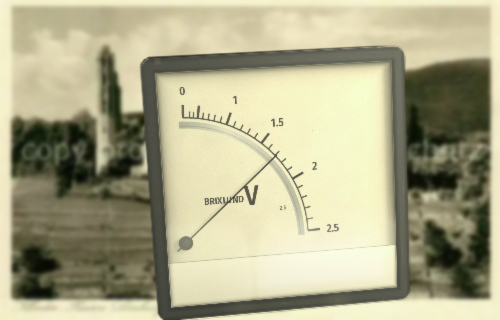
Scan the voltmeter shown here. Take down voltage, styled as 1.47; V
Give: 1.7; V
